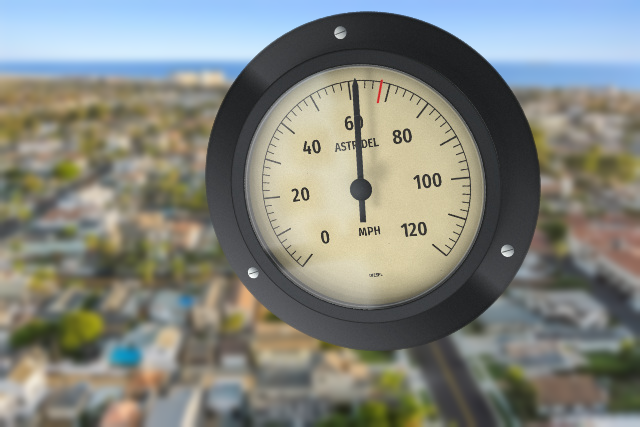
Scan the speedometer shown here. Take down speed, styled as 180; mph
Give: 62; mph
